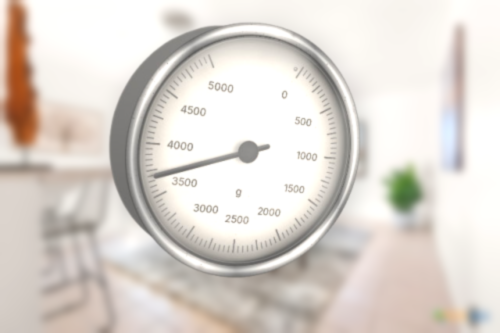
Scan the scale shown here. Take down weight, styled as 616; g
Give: 3700; g
